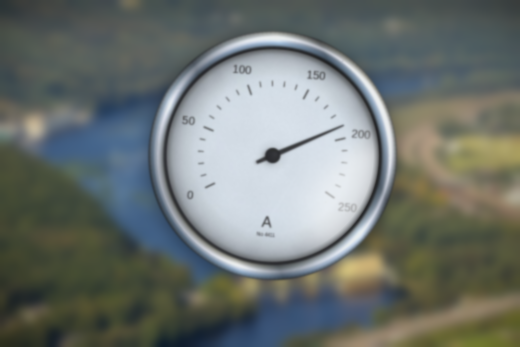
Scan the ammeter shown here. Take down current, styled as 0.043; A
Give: 190; A
